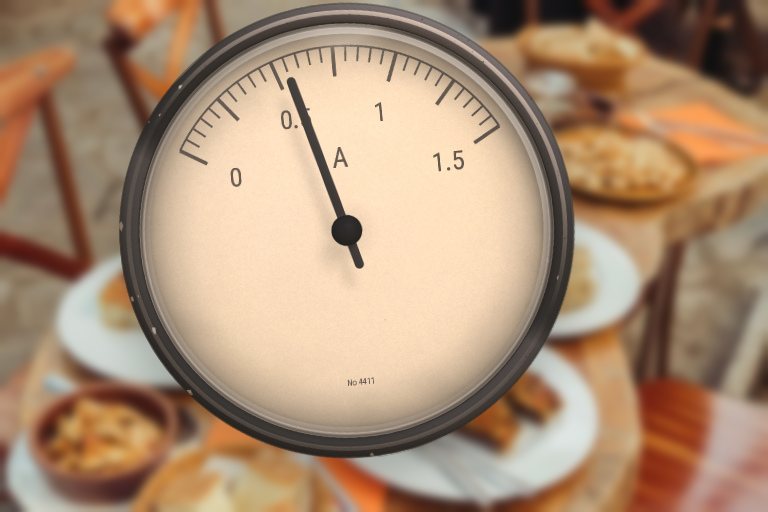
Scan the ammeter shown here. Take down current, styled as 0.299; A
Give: 0.55; A
